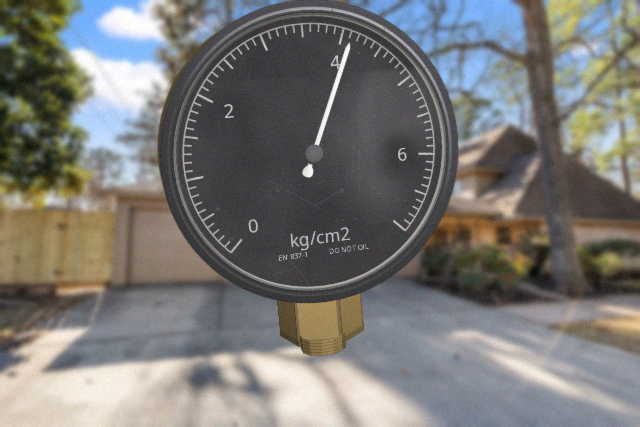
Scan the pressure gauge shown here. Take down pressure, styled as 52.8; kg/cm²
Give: 4.1; kg/cm²
